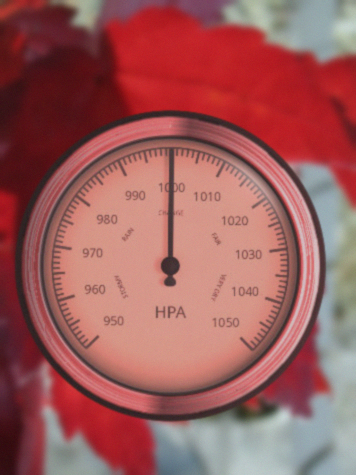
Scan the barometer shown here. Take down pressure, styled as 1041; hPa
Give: 1000; hPa
